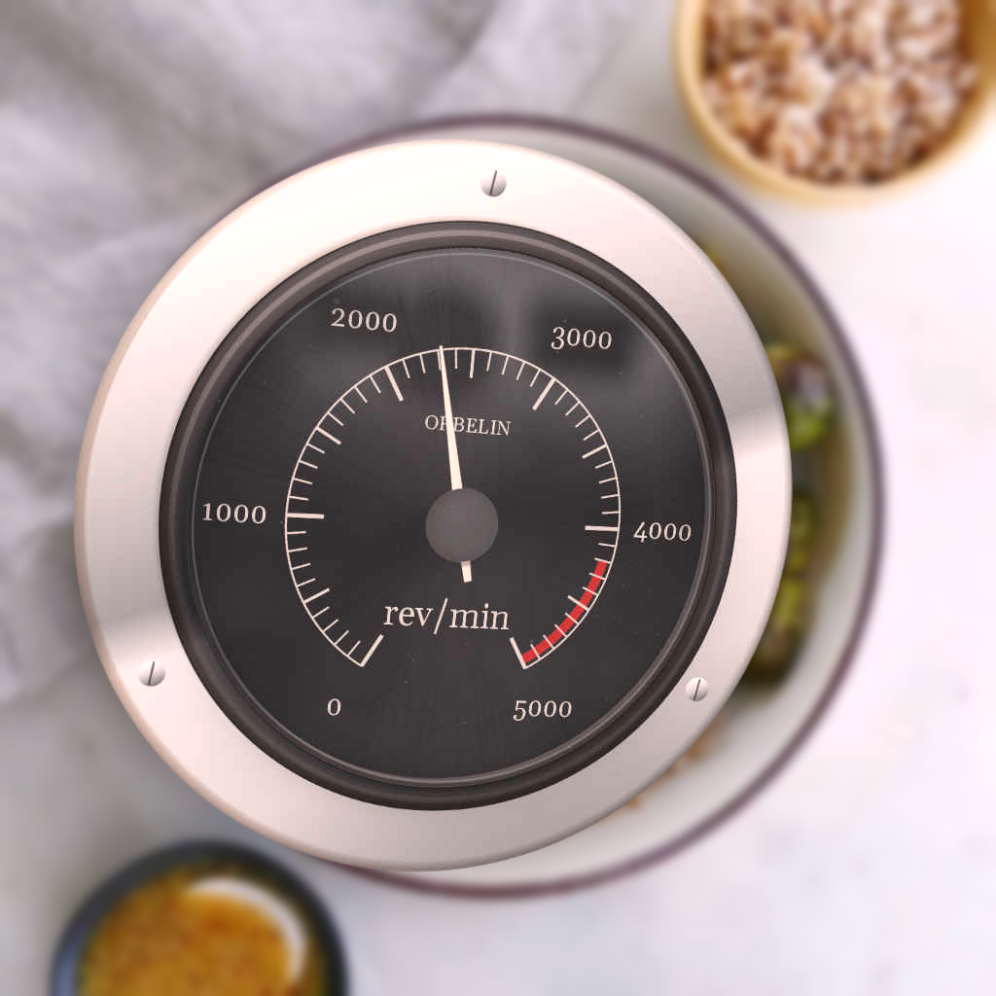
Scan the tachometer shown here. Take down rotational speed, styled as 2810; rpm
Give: 2300; rpm
